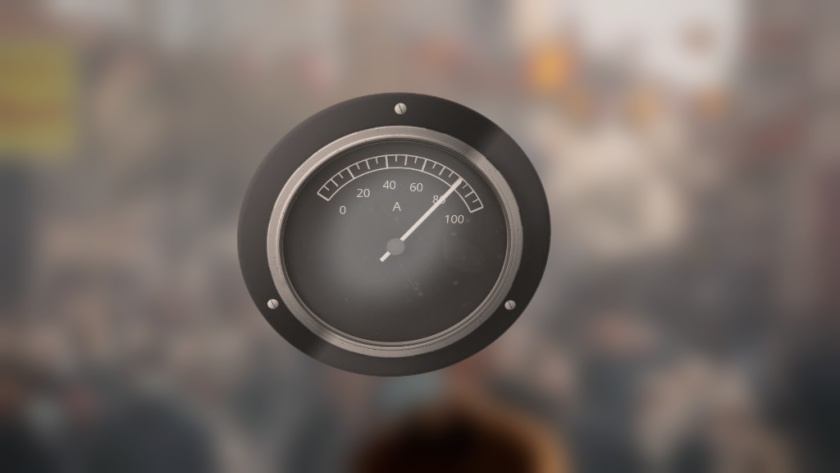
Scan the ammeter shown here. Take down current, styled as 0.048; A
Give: 80; A
